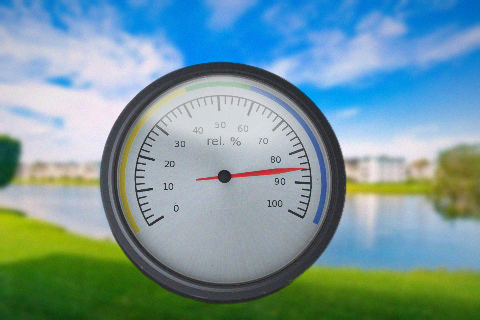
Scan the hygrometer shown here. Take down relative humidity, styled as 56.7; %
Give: 86; %
